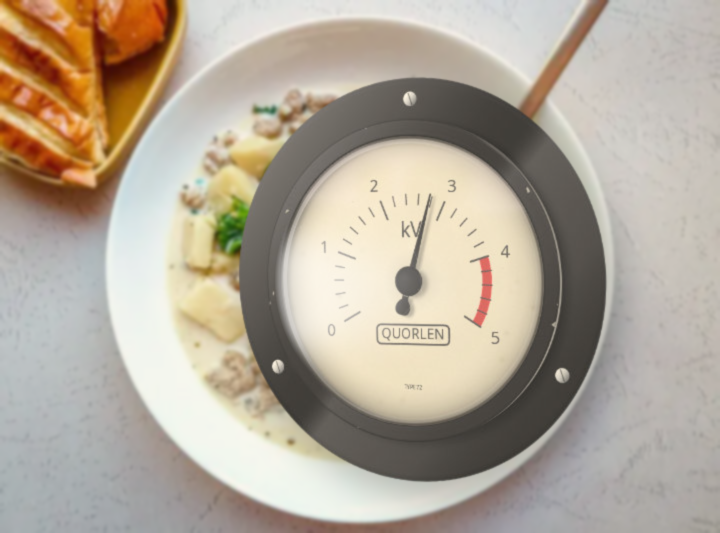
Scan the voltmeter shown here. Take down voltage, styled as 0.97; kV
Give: 2.8; kV
